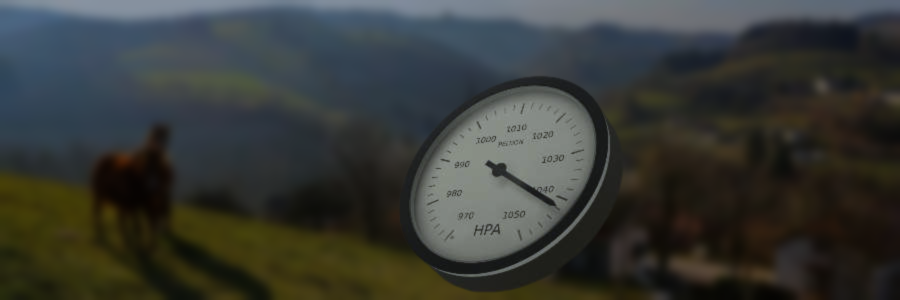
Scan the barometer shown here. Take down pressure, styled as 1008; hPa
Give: 1042; hPa
